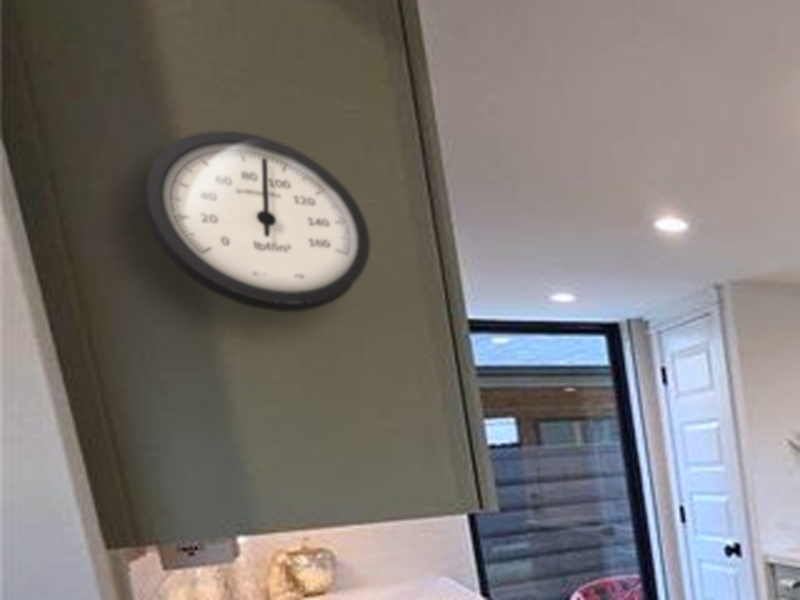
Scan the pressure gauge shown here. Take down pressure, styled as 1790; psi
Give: 90; psi
